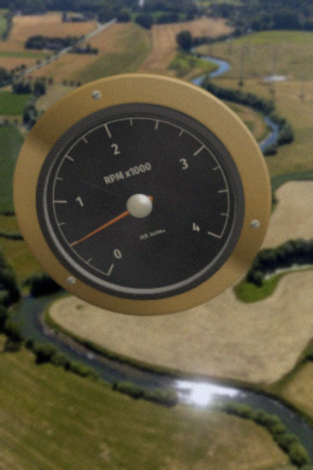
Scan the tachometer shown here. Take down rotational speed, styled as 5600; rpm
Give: 500; rpm
